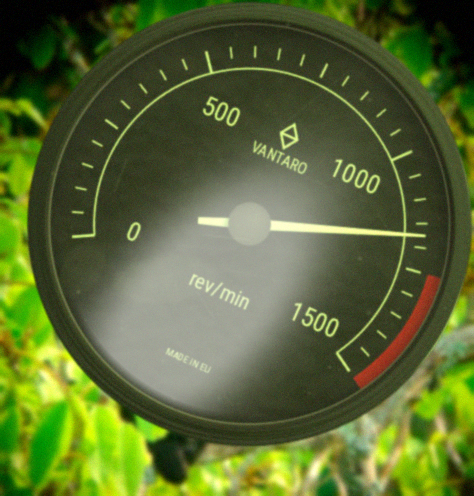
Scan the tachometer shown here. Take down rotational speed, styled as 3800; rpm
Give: 1175; rpm
